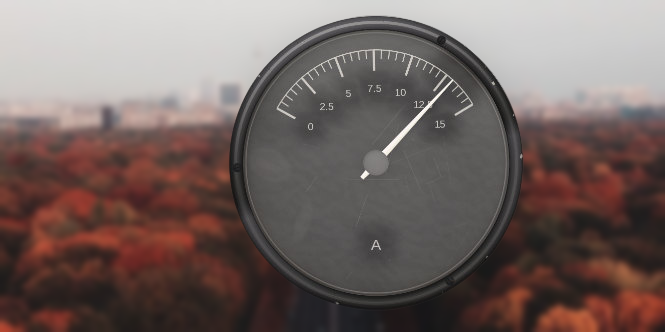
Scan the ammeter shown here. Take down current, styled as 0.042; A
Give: 13; A
